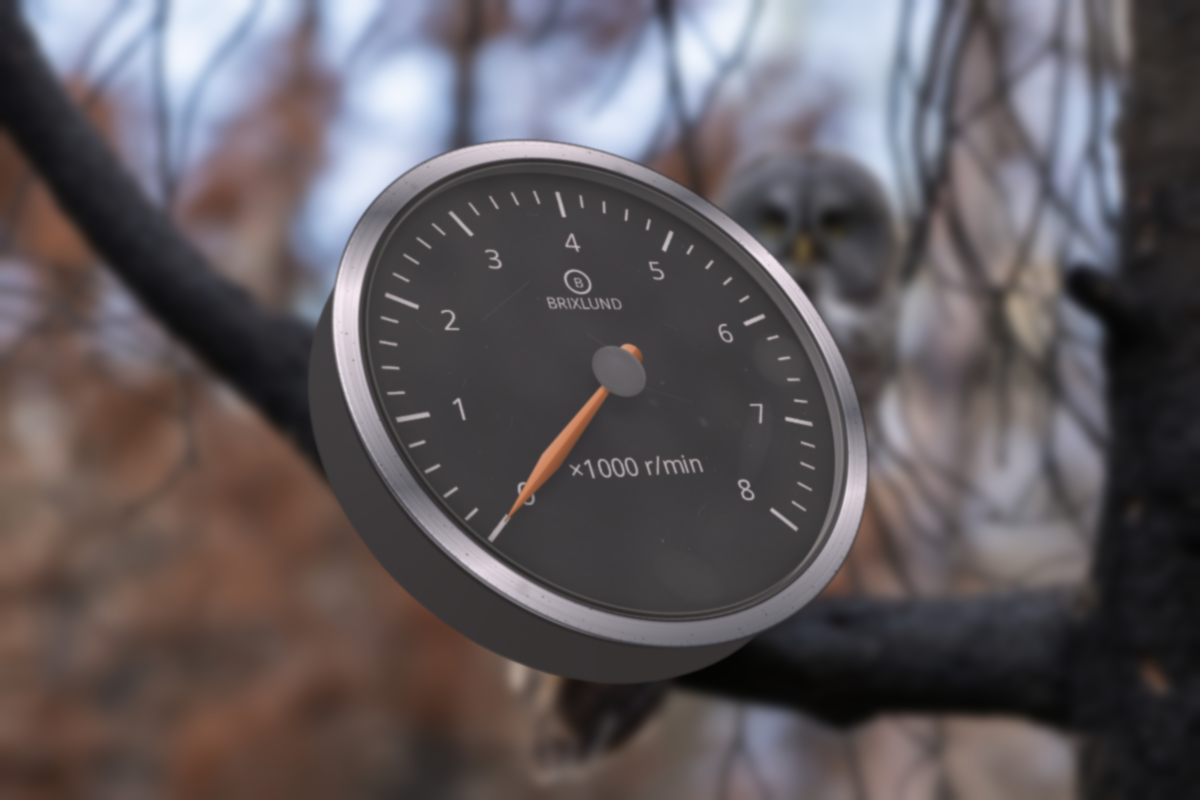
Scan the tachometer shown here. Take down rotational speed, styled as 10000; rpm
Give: 0; rpm
